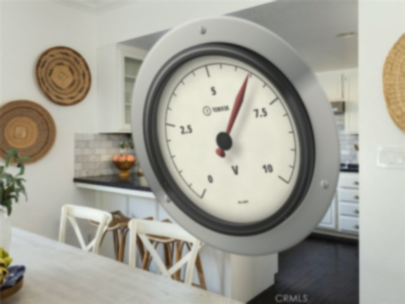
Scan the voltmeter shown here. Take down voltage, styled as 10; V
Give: 6.5; V
